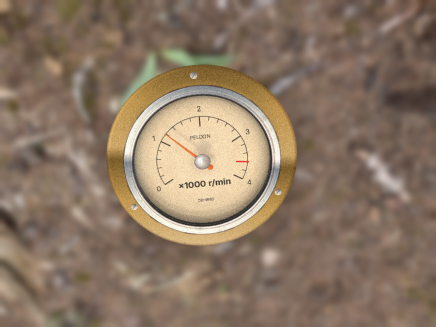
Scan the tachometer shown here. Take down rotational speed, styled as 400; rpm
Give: 1200; rpm
